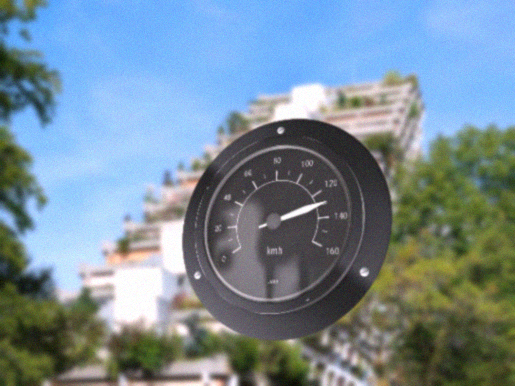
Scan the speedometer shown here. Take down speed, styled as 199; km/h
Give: 130; km/h
